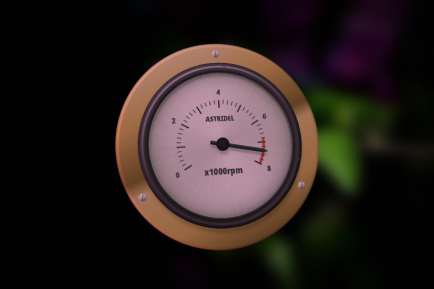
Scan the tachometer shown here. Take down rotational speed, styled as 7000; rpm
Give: 7400; rpm
